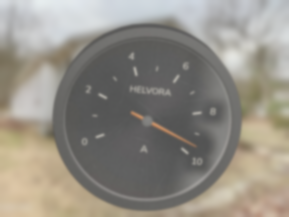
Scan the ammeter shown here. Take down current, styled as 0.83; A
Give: 9.5; A
